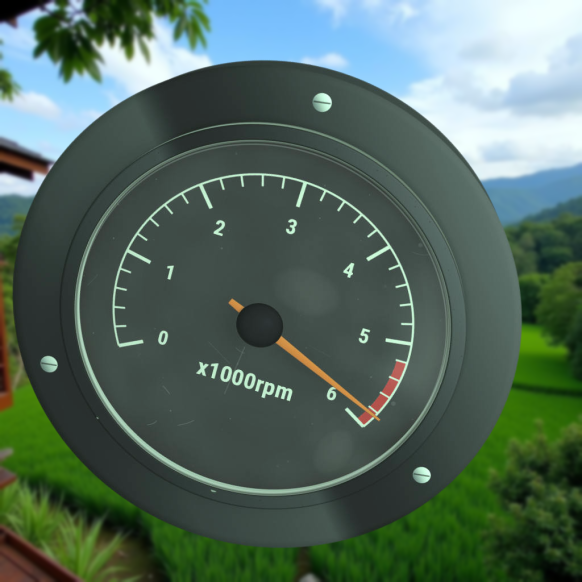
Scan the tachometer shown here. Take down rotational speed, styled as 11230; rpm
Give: 5800; rpm
